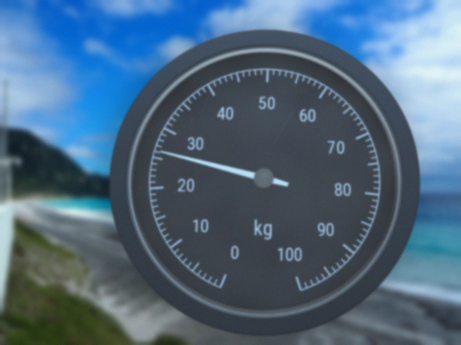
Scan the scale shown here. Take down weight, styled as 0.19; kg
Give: 26; kg
